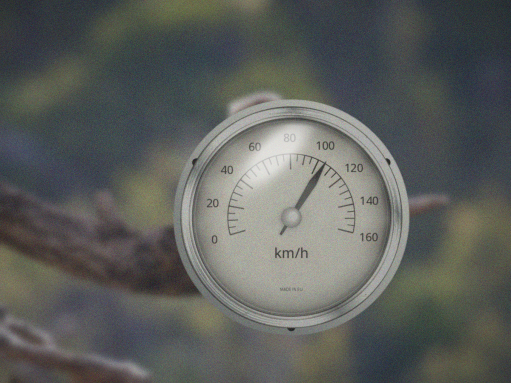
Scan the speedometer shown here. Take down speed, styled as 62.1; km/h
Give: 105; km/h
